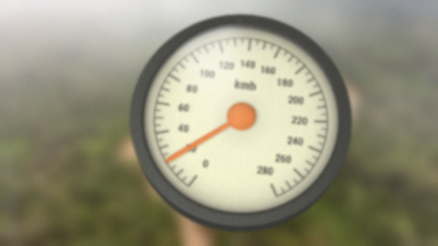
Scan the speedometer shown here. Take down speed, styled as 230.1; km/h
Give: 20; km/h
